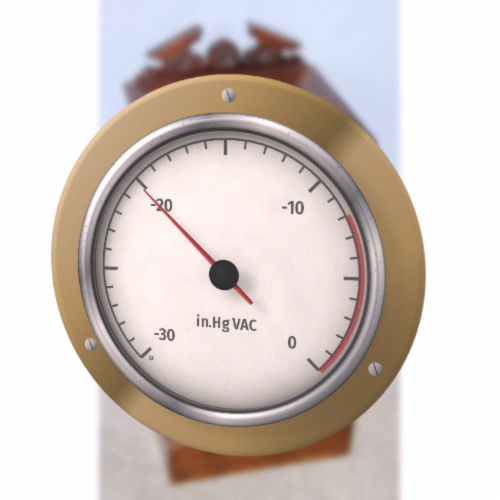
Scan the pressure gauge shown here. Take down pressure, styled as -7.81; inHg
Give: -20; inHg
